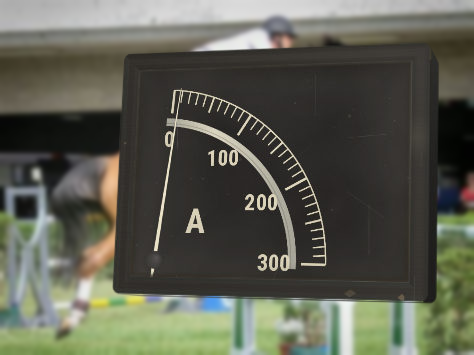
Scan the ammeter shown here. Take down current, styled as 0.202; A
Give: 10; A
